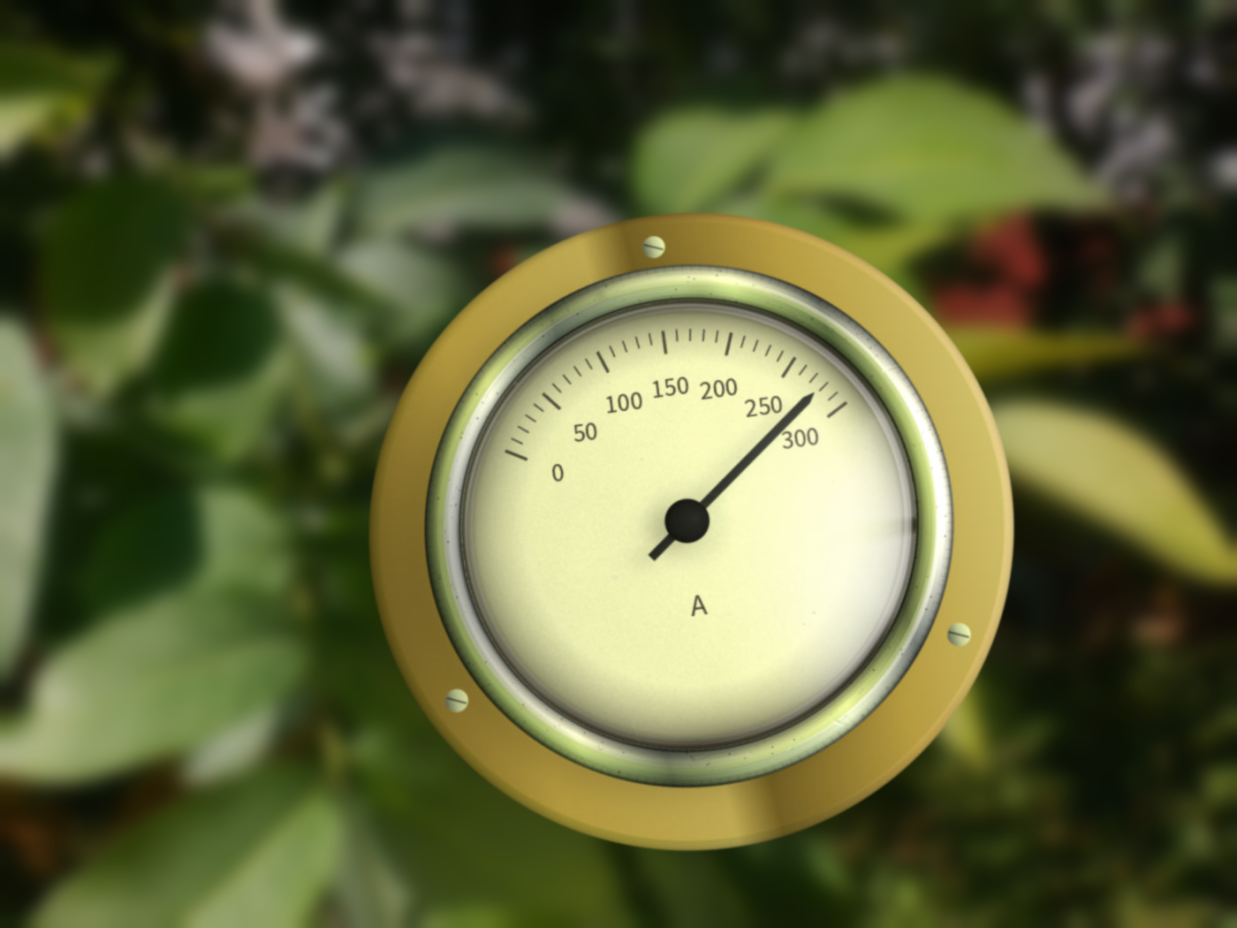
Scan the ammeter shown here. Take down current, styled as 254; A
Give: 280; A
